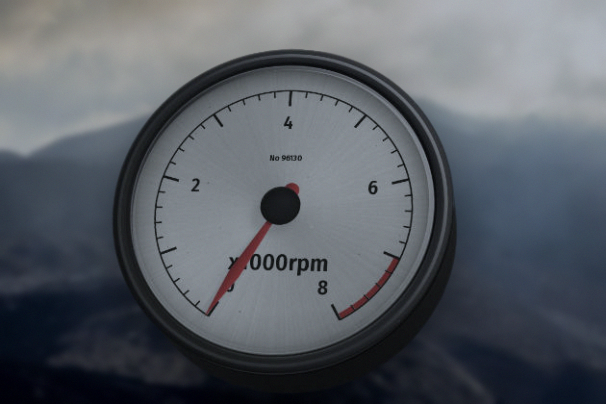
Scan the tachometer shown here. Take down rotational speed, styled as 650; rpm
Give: 0; rpm
